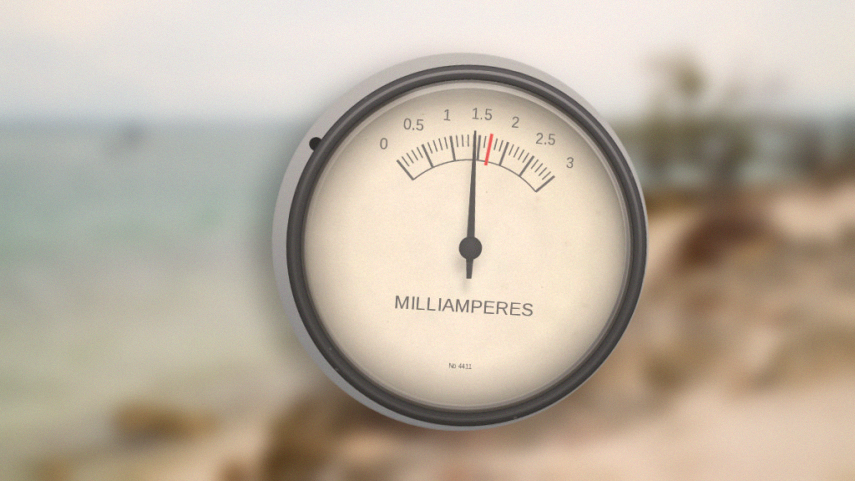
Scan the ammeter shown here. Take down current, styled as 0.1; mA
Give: 1.4; mA
